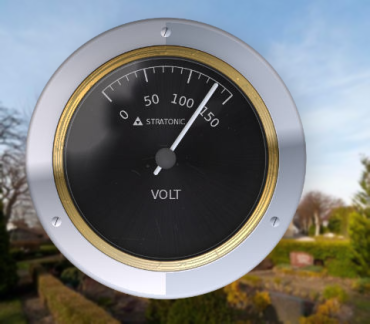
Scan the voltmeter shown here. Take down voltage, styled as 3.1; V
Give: 130; V
